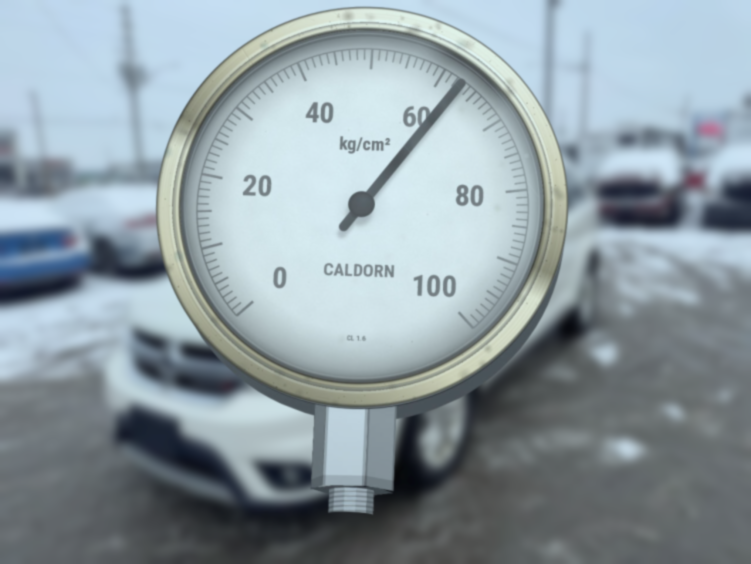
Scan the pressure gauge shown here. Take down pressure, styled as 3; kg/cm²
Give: 63; kg/cm²
